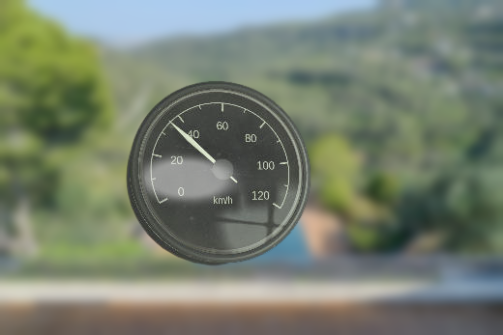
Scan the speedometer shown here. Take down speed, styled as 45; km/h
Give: 35; km/h
